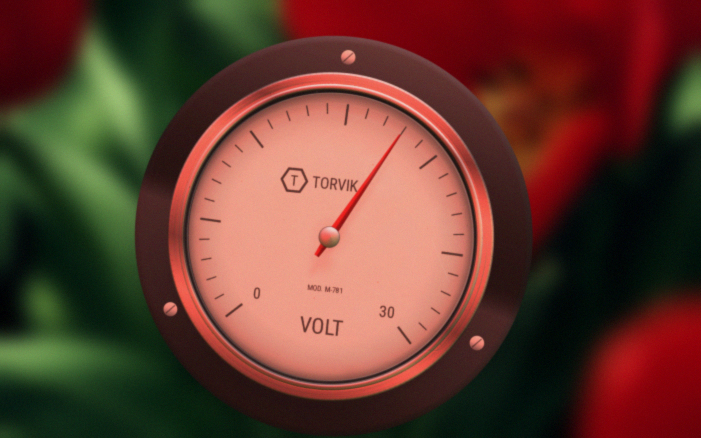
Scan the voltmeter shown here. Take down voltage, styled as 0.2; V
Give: 18; V
